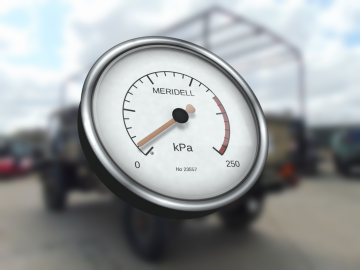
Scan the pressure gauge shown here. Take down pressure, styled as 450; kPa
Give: 10; kPa
